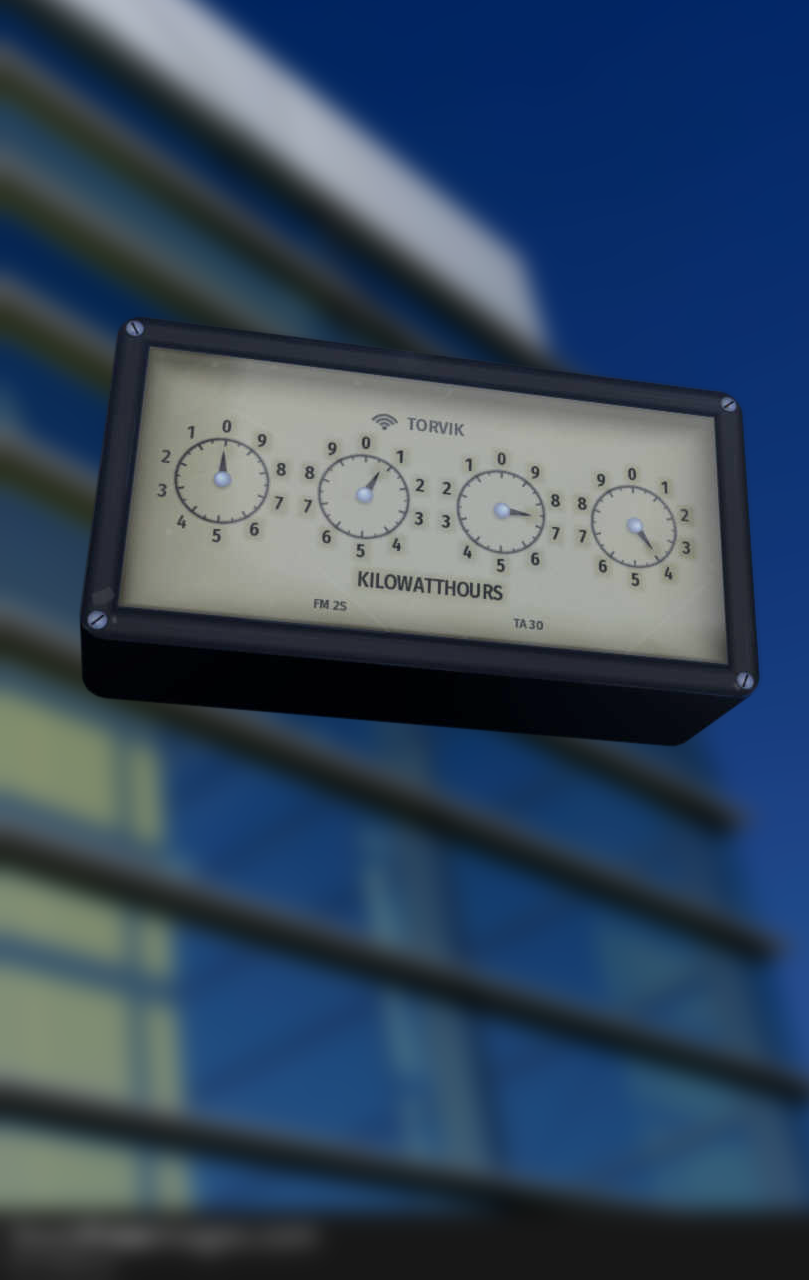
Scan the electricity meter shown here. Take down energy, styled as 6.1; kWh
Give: 74; kWh
